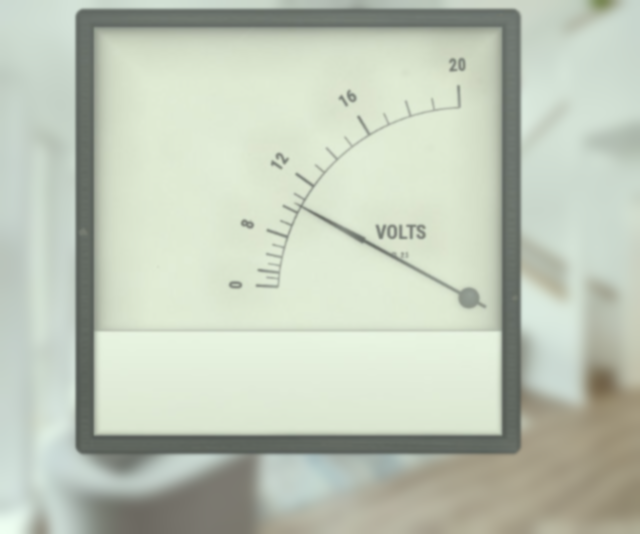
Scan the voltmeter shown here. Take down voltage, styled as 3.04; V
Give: 10.5; V
